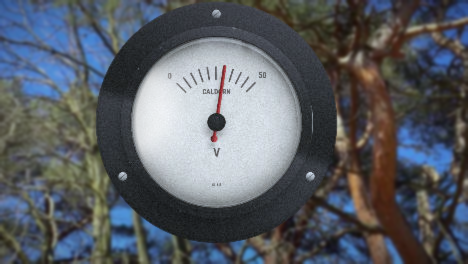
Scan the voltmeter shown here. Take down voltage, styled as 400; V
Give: 30; V
